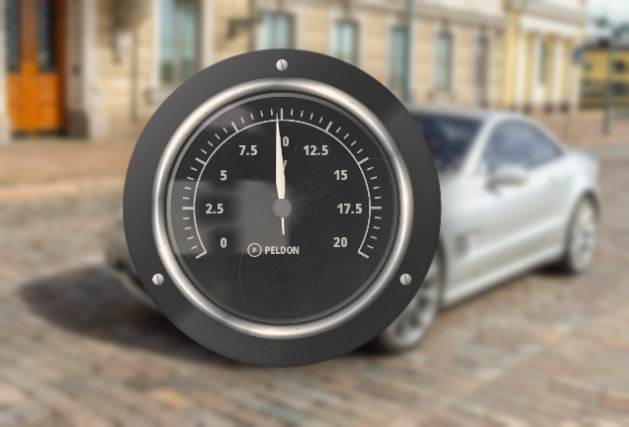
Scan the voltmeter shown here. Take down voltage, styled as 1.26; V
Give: 9.75; V
